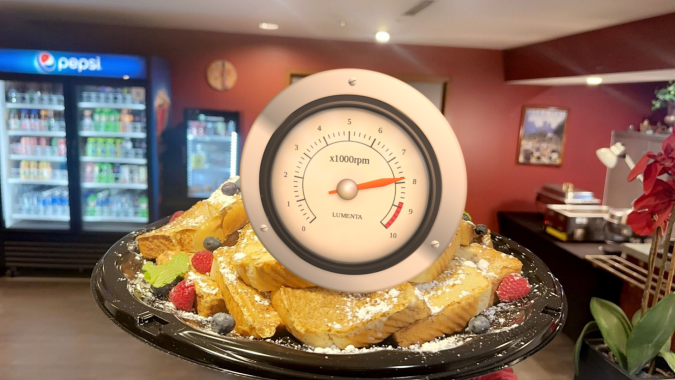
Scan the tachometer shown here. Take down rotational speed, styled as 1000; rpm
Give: 7800; rpm
